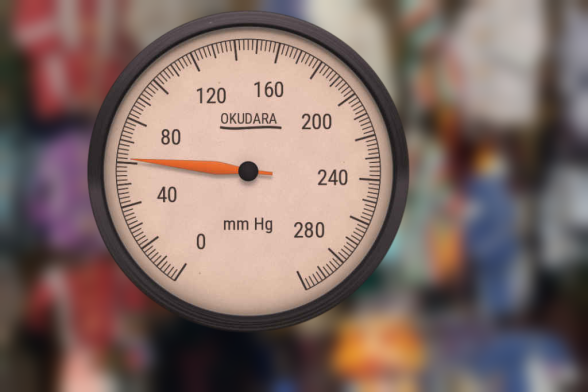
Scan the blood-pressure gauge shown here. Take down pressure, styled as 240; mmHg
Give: 62; mmHg
